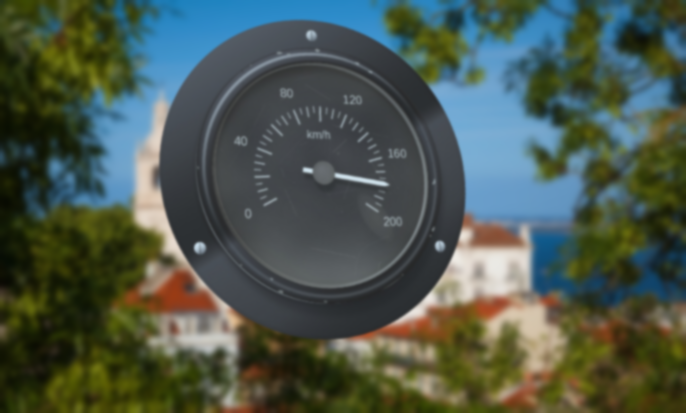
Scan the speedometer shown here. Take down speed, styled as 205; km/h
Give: 180; km/h
